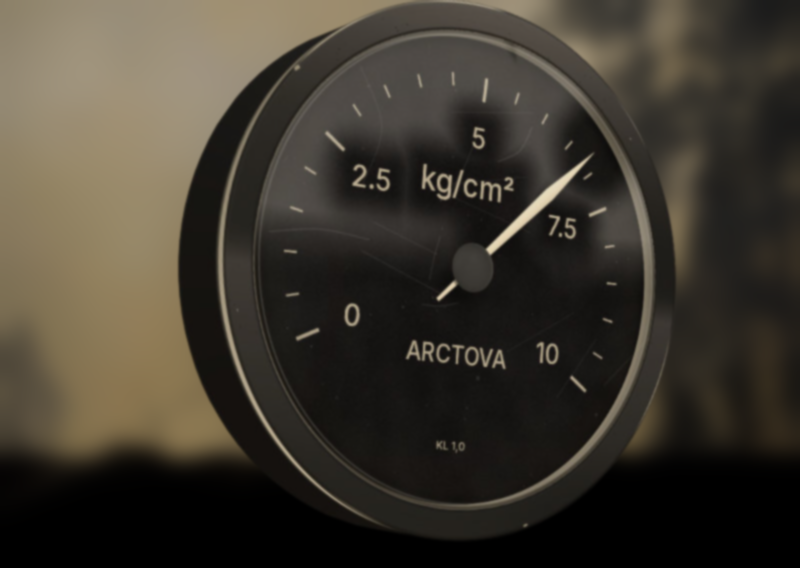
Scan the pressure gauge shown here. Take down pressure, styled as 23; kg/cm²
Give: 6.75; kg/cm²
